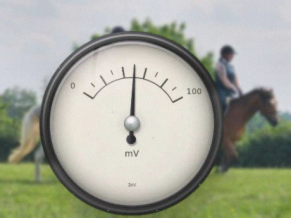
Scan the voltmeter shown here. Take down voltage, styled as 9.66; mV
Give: 50; mV
